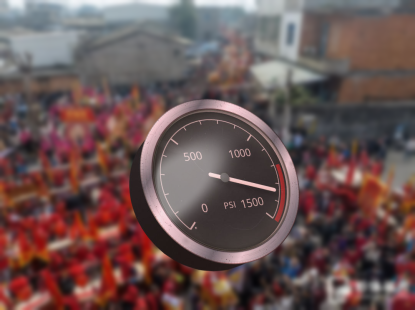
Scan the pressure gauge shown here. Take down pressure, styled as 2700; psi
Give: 1350; psi
